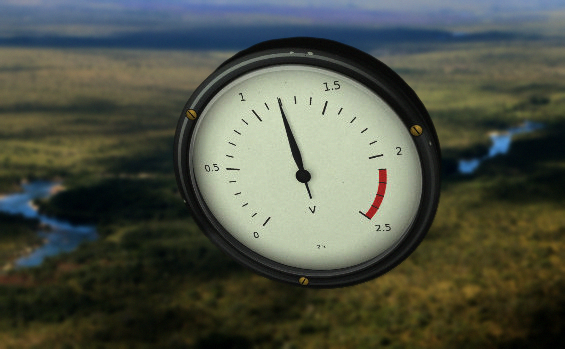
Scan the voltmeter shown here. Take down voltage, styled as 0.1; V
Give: 1.2; V
